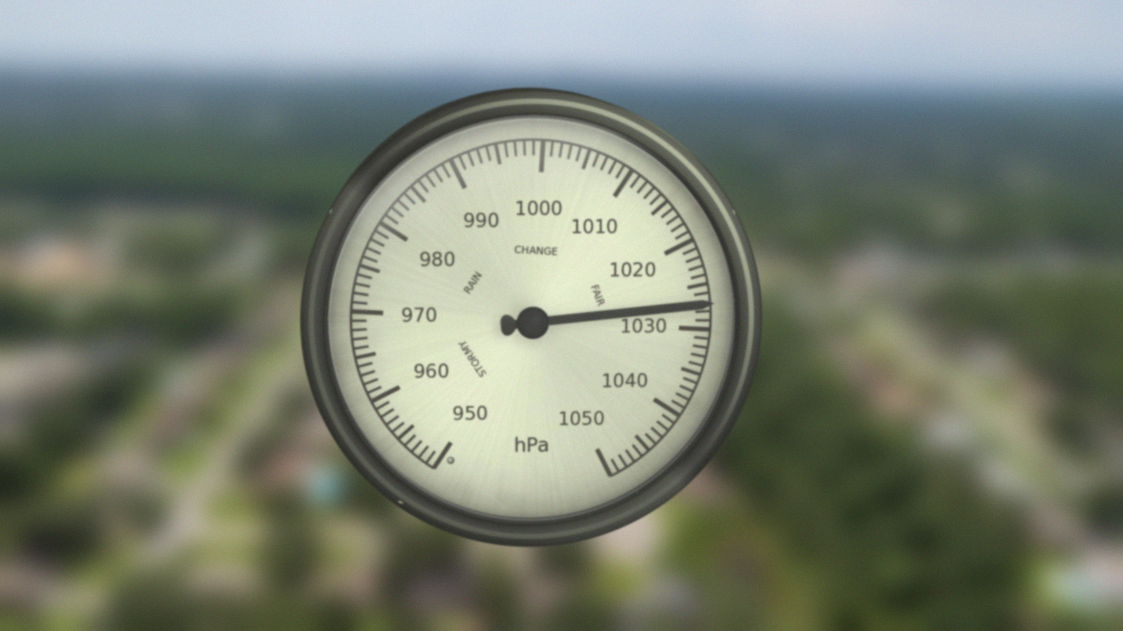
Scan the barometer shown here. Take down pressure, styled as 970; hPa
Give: 1027; hPa
